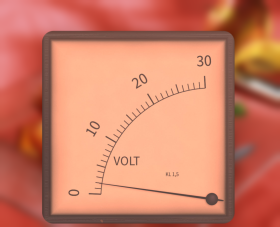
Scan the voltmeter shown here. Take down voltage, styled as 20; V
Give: 2; V
